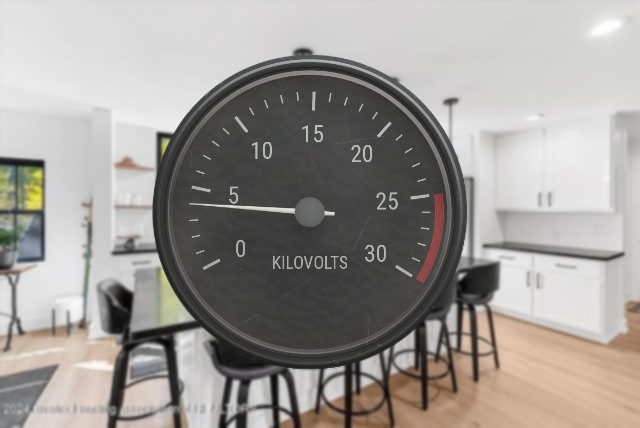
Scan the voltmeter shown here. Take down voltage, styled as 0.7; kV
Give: 4; kV
